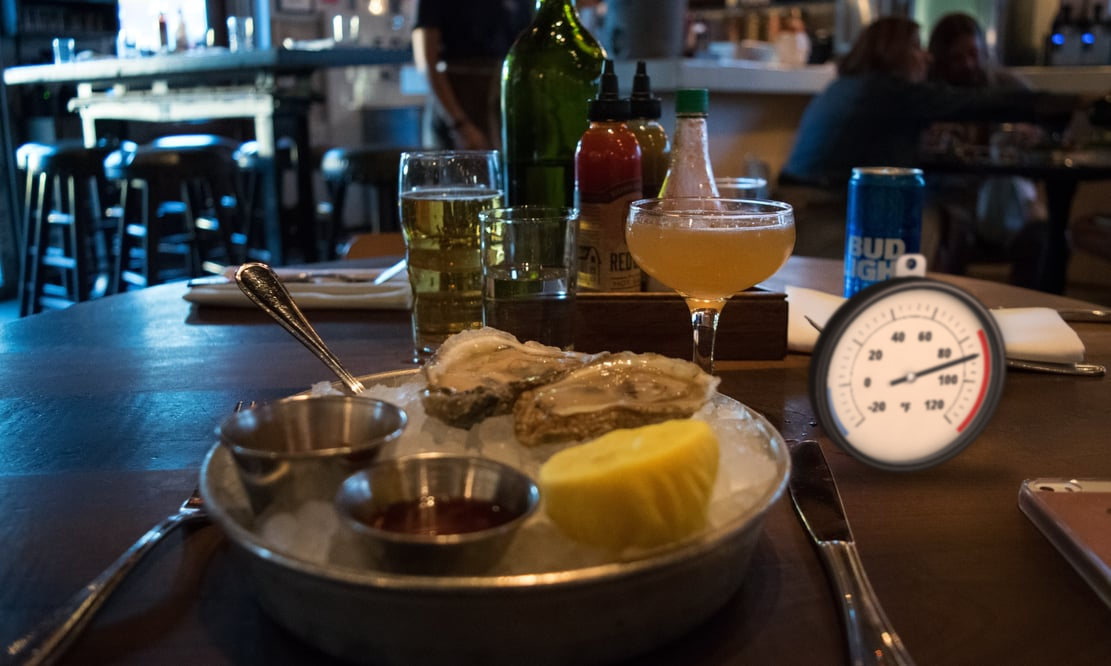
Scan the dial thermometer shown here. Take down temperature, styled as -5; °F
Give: 88; °F
